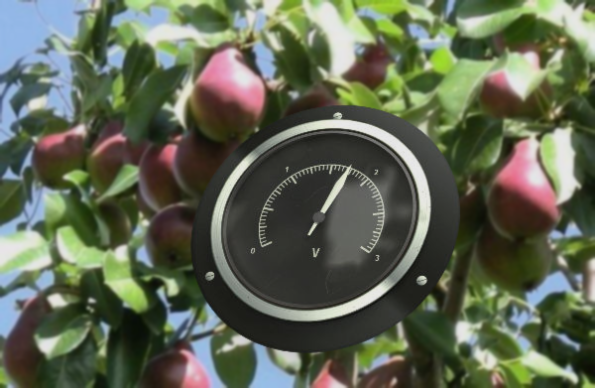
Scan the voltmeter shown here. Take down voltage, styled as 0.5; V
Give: 1.75; V
